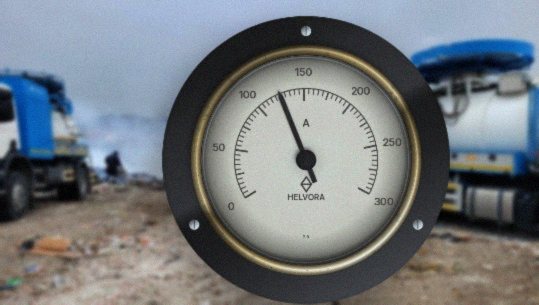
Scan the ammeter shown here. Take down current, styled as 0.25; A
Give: 125; A
